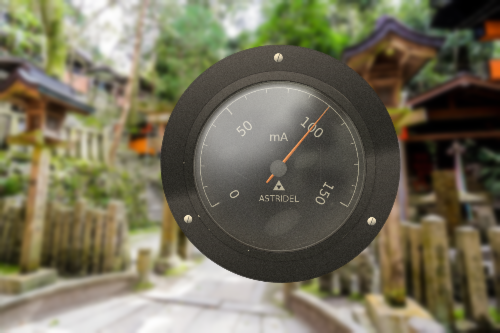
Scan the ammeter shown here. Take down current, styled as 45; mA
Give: 100; mA
